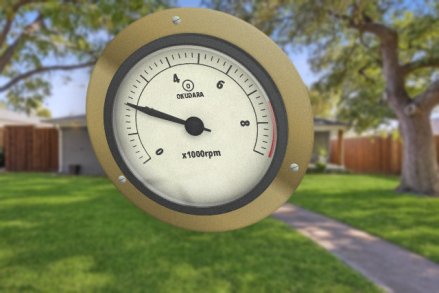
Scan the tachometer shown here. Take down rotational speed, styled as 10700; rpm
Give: 2000; rpm
